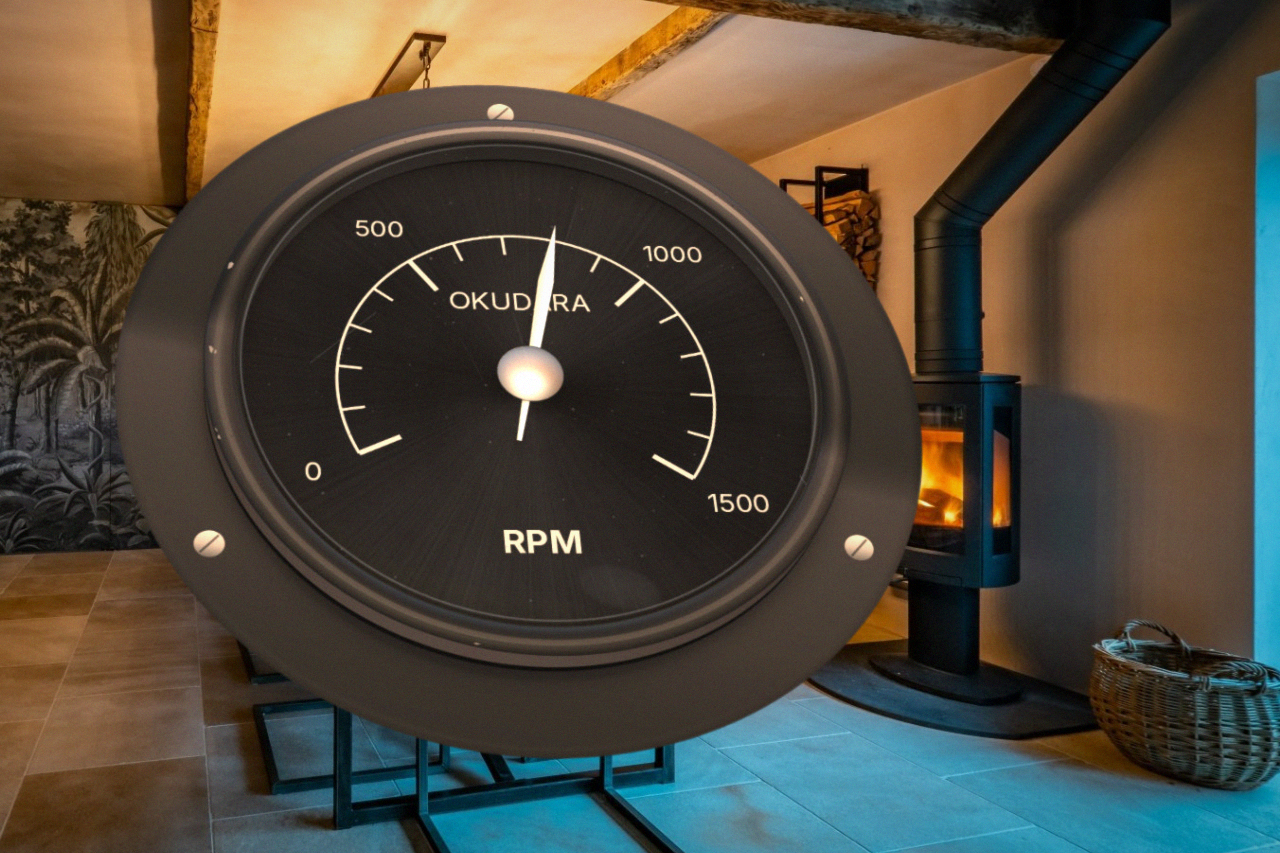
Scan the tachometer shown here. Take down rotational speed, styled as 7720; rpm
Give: 800; rpm
